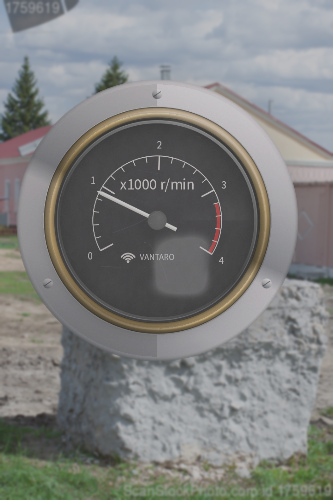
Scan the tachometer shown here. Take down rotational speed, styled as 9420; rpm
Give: 900; rpm
